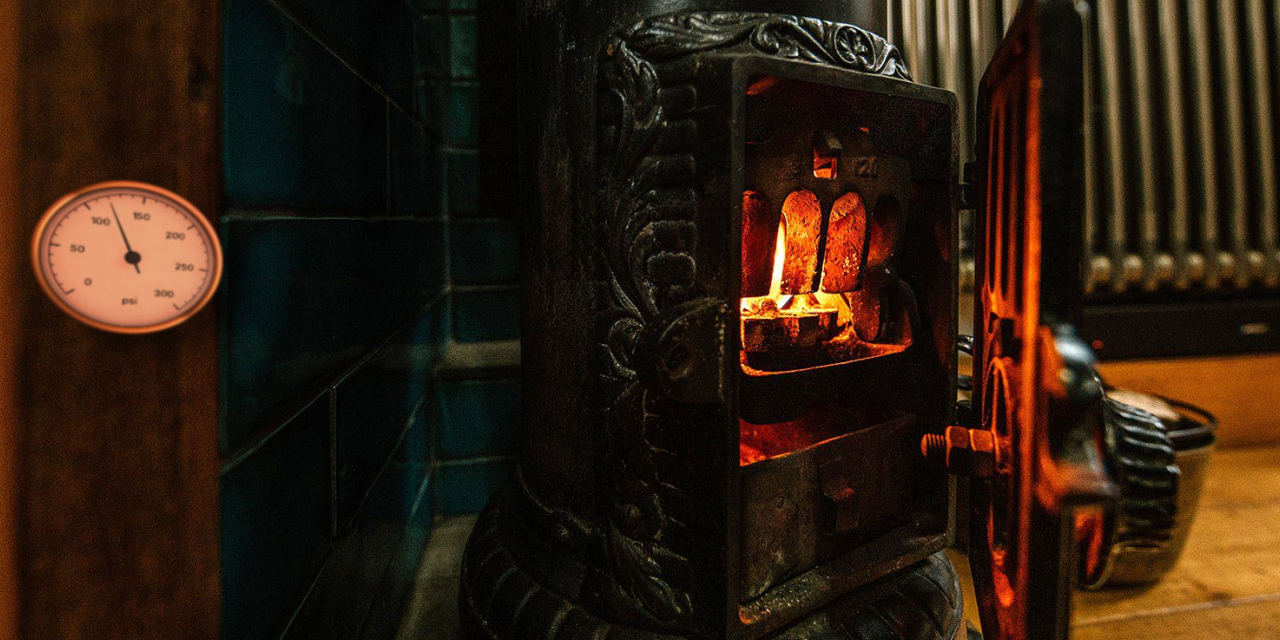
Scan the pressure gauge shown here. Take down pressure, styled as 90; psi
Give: 120; psi
